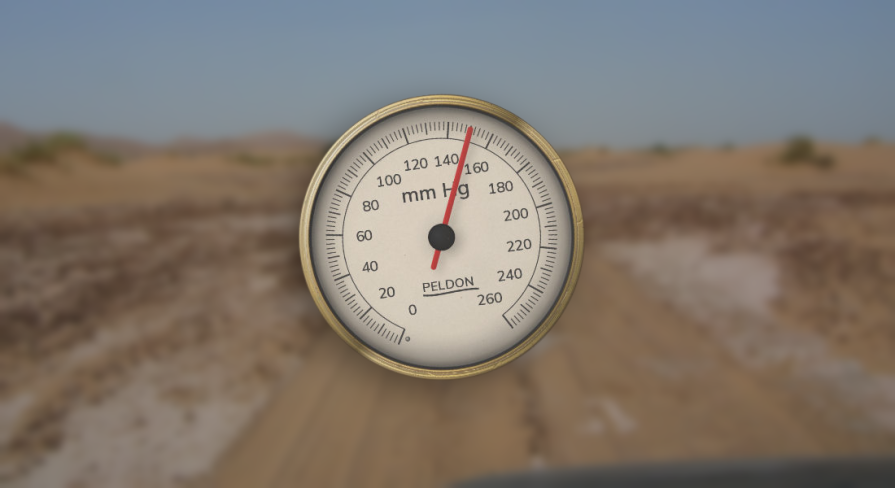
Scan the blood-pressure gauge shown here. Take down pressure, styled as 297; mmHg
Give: 150; mmHg
